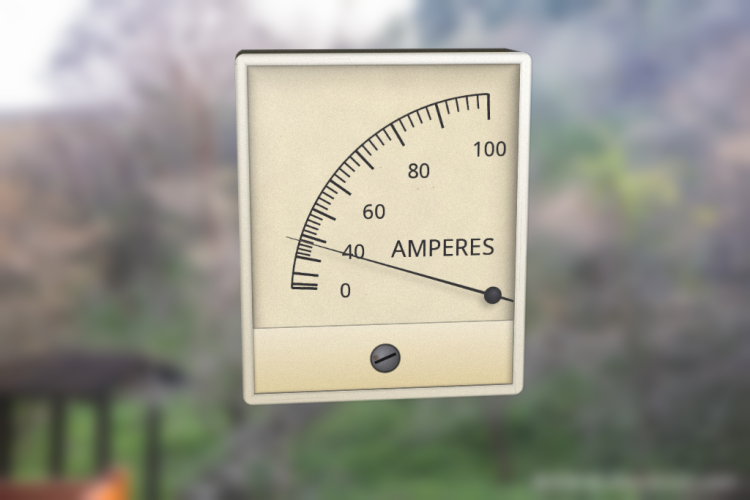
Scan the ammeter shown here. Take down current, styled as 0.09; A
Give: 38; A
